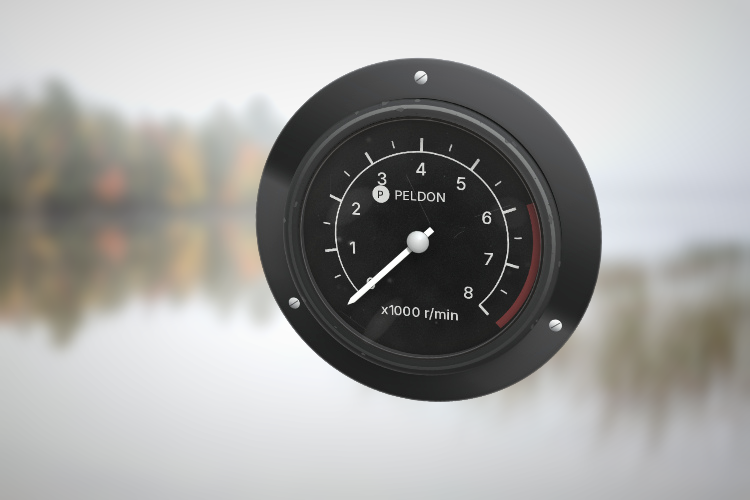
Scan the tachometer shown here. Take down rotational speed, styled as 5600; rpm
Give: 0; rpm
